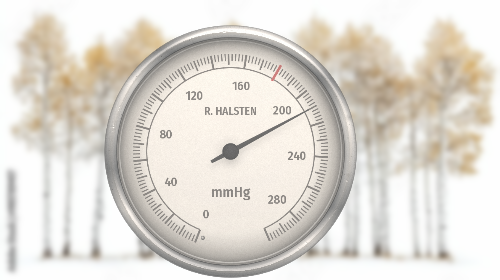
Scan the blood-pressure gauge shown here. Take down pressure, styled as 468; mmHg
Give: 210; mmHg
